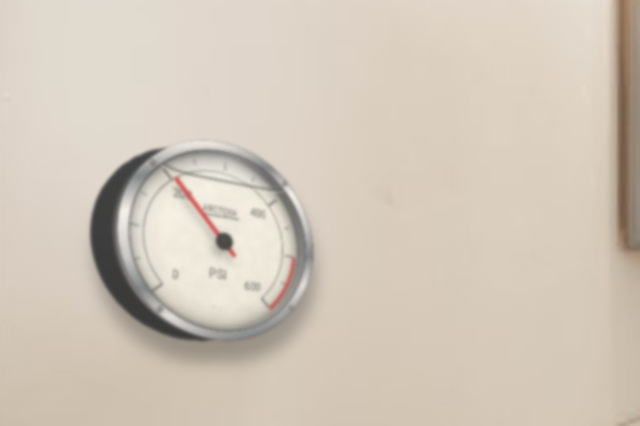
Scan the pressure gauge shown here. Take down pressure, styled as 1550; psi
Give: 200; psi
